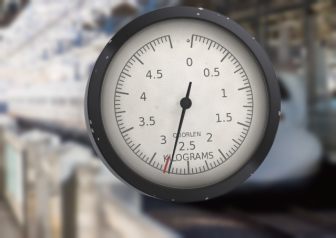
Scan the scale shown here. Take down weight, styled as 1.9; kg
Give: 2.75; kg
